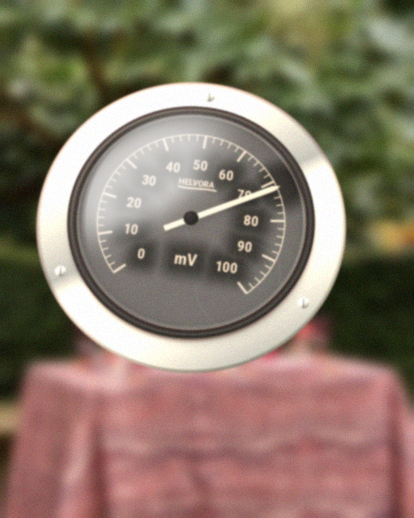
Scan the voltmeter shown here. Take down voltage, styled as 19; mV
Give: 72; mV
